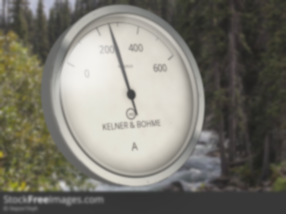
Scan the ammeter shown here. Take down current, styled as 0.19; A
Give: 250; A
